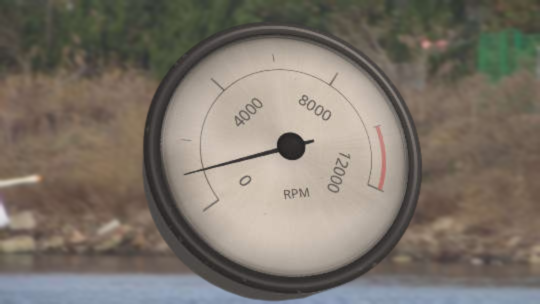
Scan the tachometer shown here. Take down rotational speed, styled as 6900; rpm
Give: 1000; rpm
